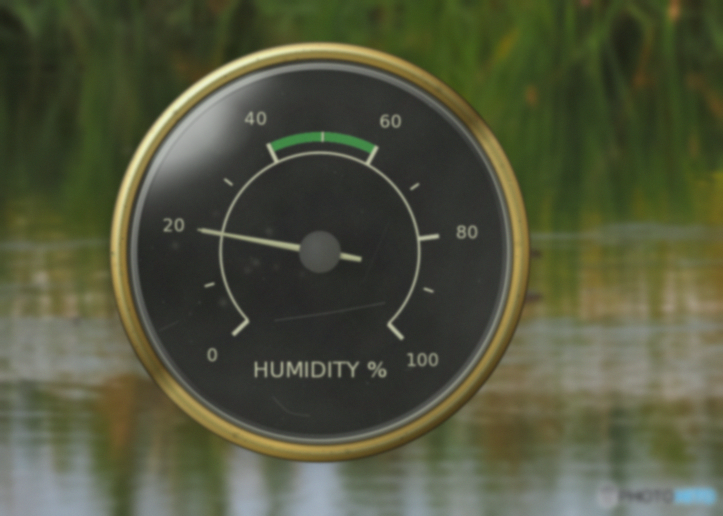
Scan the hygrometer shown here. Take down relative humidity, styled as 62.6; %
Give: 20; %
